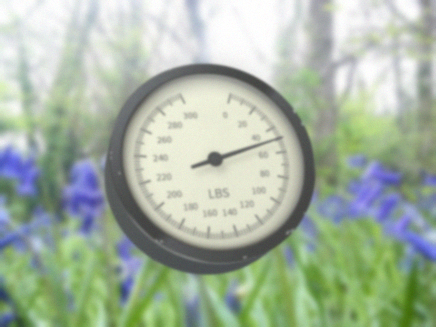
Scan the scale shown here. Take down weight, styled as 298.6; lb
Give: 50; lb
